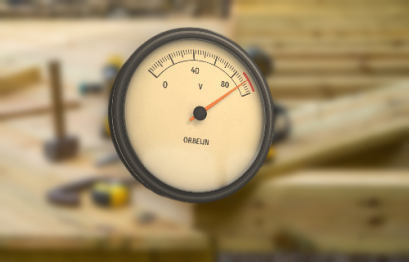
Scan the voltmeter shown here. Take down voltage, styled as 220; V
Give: 90; V
